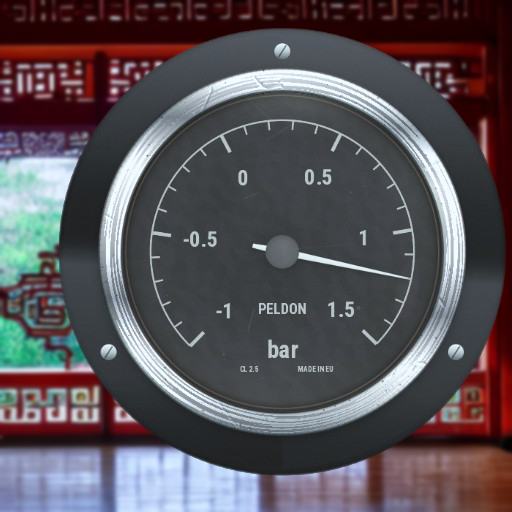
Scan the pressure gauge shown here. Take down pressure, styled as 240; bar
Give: 1.2; bar
